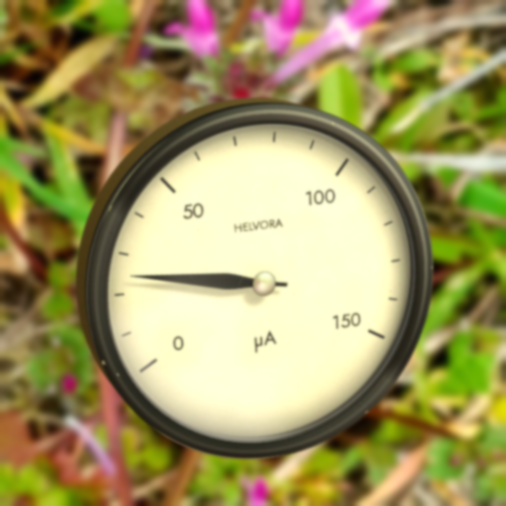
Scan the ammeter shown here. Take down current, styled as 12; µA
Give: 25; µA
